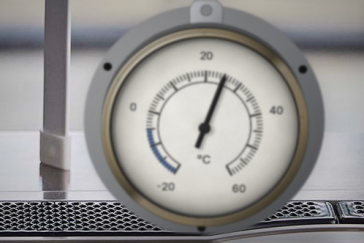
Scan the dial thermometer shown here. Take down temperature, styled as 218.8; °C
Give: 25; °C
